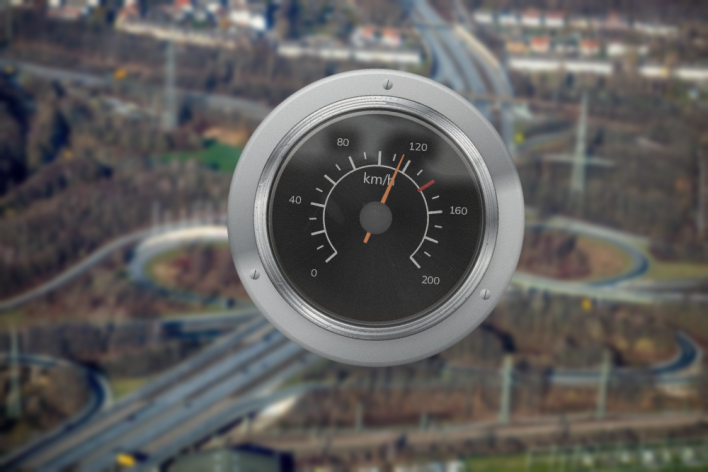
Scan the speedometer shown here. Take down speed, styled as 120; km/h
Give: 115; km/h
